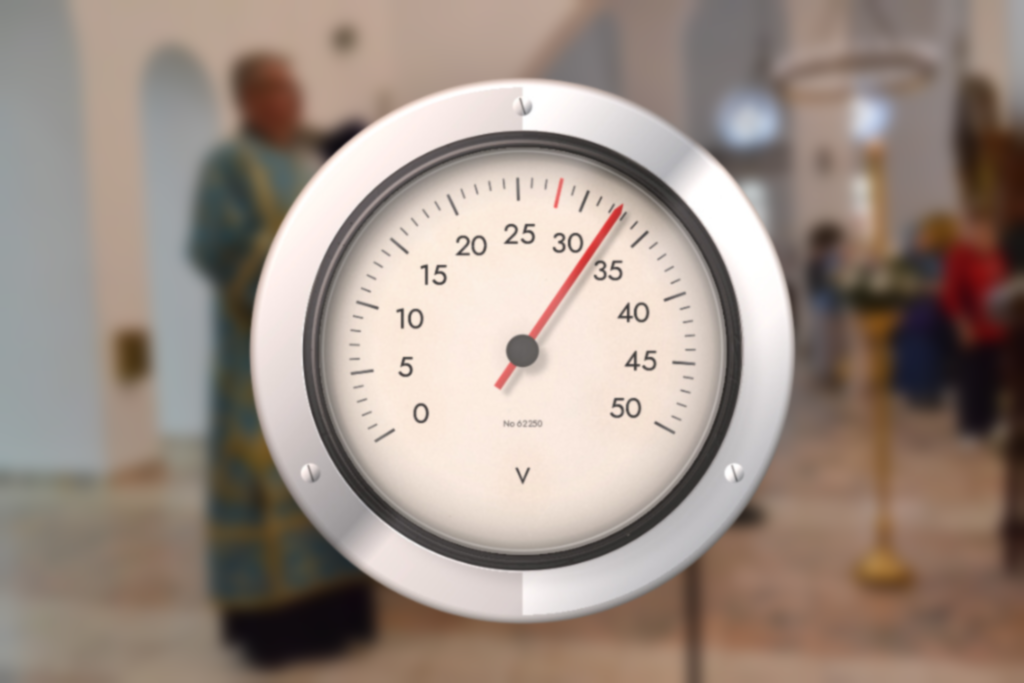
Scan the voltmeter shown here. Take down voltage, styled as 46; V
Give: 32.5; V
